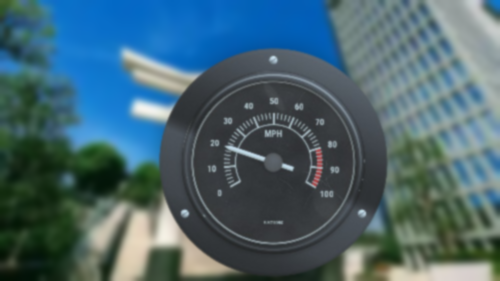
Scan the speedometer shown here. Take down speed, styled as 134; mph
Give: 20; mph
